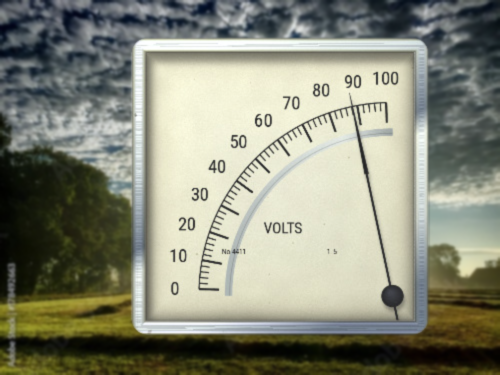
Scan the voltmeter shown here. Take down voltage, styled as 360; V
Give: 88; V
